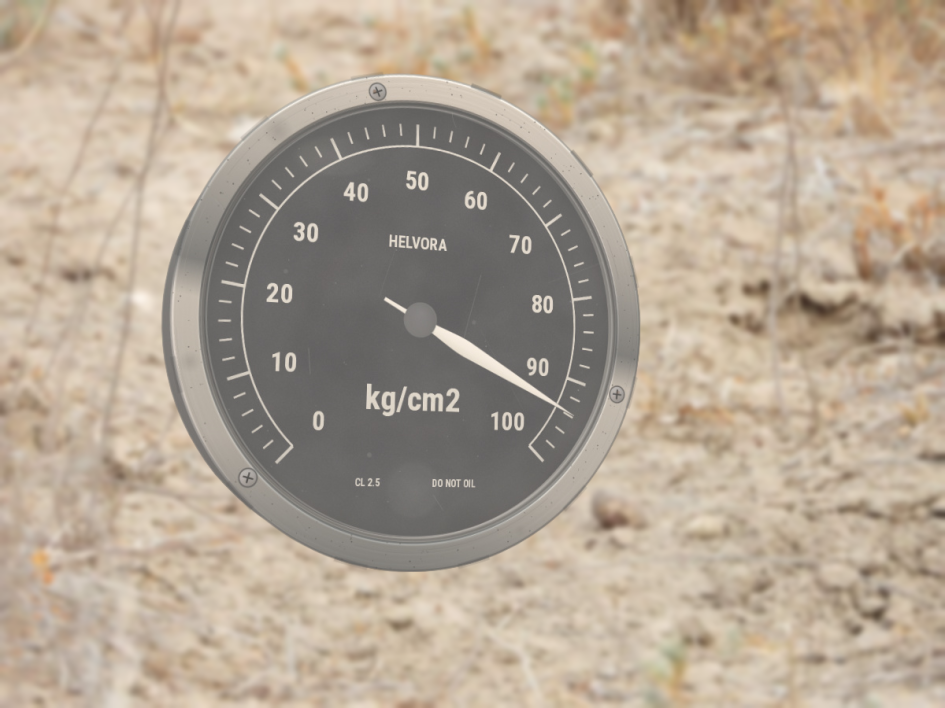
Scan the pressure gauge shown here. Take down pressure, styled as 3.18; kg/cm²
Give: 94; kg/cm²
